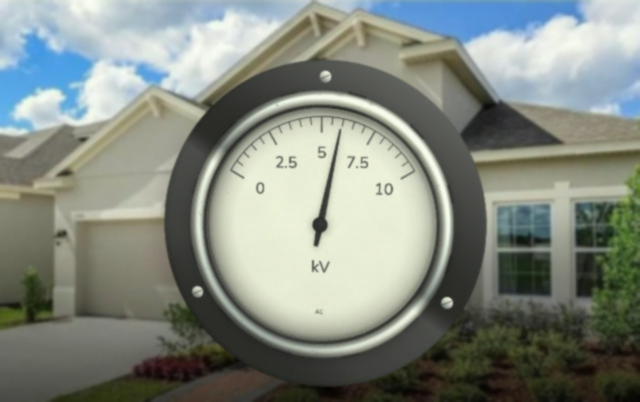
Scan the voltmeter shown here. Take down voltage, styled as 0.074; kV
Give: 6; kV
